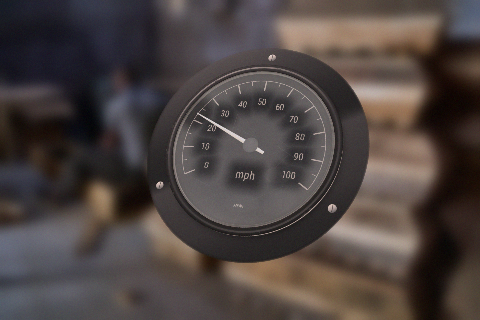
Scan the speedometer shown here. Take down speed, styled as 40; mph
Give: 22.5; mph
